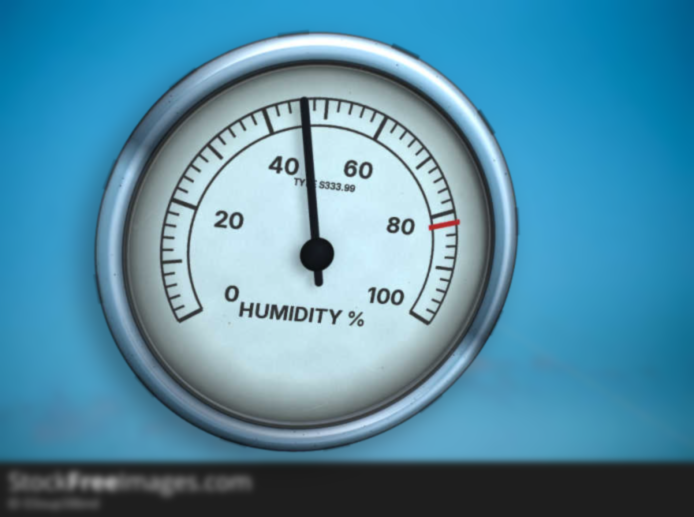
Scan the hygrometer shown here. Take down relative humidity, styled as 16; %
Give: 46; %
